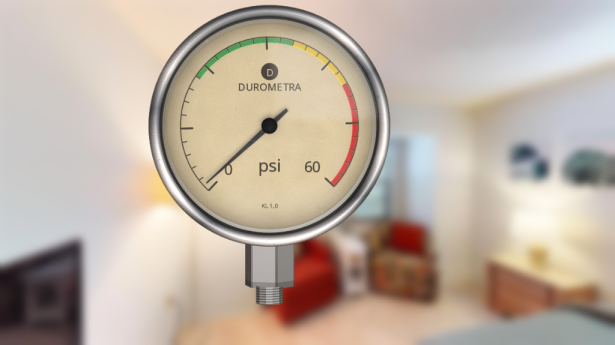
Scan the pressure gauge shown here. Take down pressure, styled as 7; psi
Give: 1; psi
